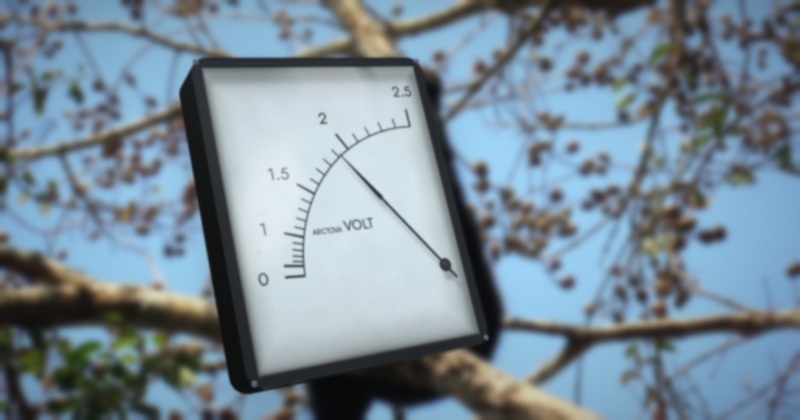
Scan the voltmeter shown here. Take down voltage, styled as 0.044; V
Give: 1.9; V
